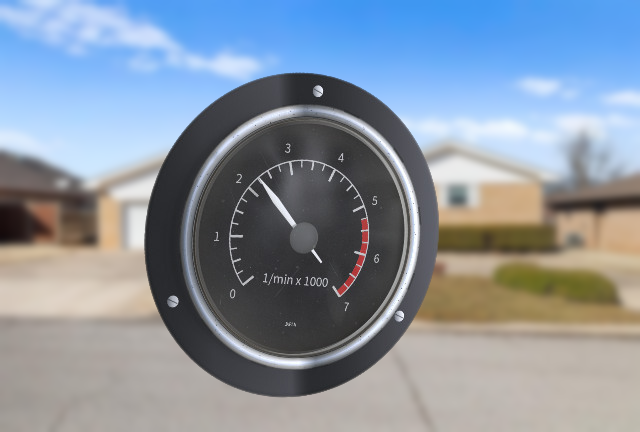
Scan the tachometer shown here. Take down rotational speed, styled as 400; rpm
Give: 2250; rpm
